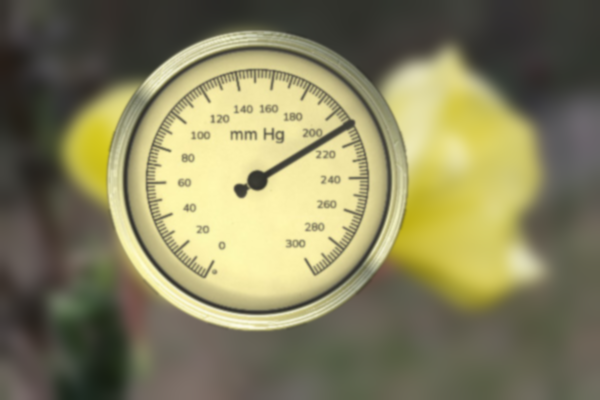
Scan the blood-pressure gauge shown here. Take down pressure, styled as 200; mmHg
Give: 210; mmHg
